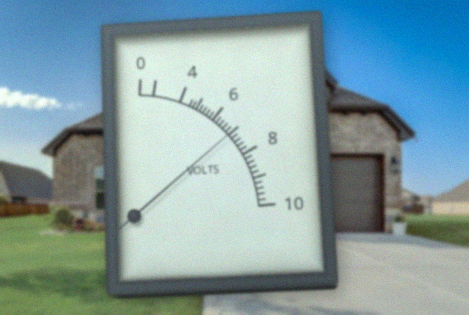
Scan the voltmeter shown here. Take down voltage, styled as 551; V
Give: 7; V
